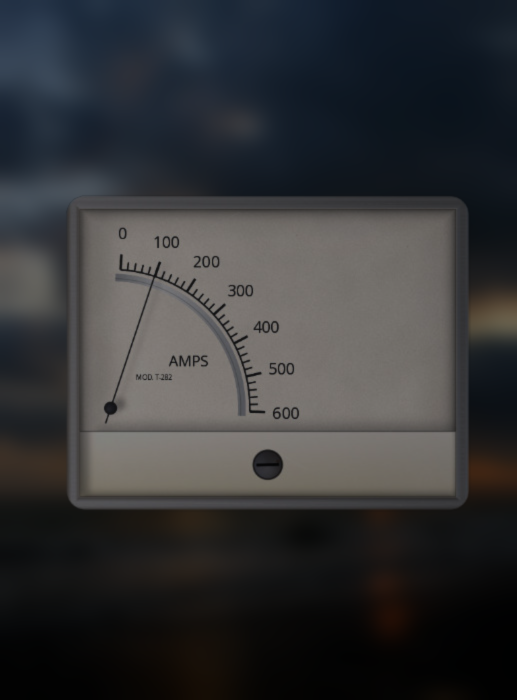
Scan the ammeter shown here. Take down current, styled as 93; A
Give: 100; A
